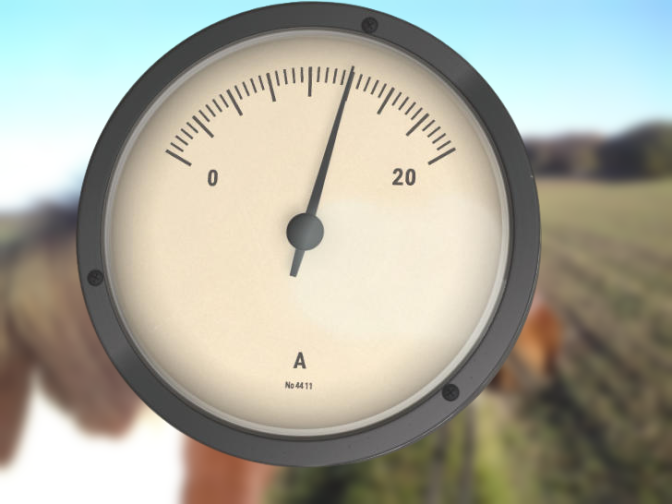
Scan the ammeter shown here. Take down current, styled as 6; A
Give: 12.5; A
